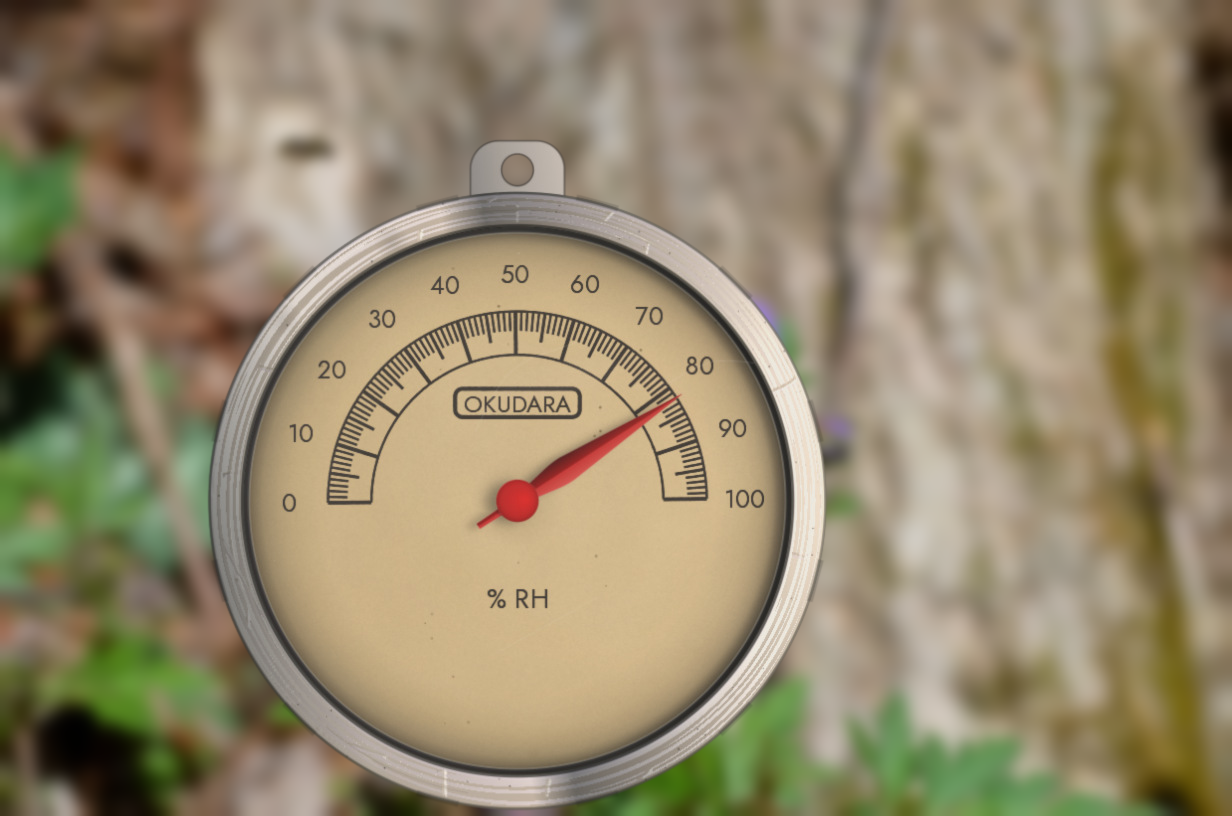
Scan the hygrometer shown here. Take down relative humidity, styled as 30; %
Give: 82; %
